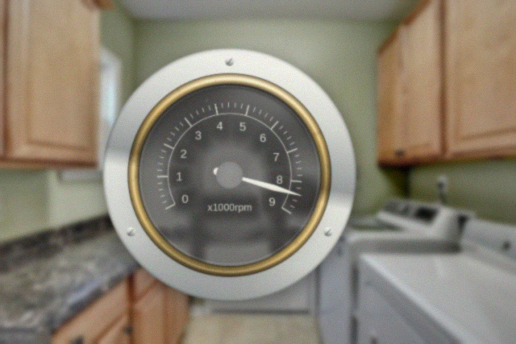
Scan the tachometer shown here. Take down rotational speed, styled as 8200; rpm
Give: 8400; rpm
